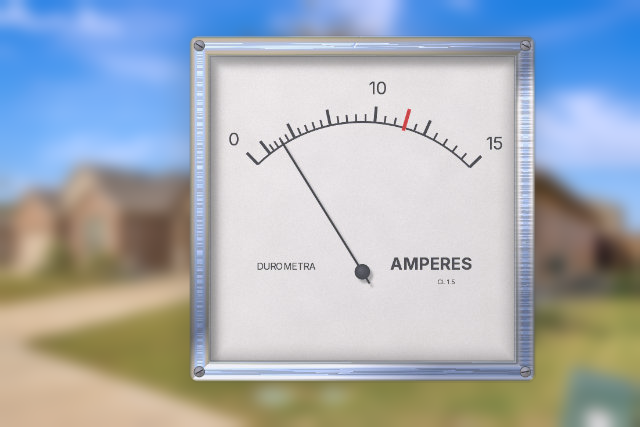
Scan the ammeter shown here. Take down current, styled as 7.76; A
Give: 4; A
